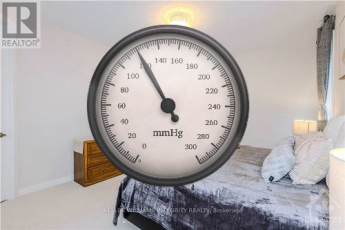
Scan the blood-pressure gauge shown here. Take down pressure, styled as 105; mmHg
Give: 120; mmHg
